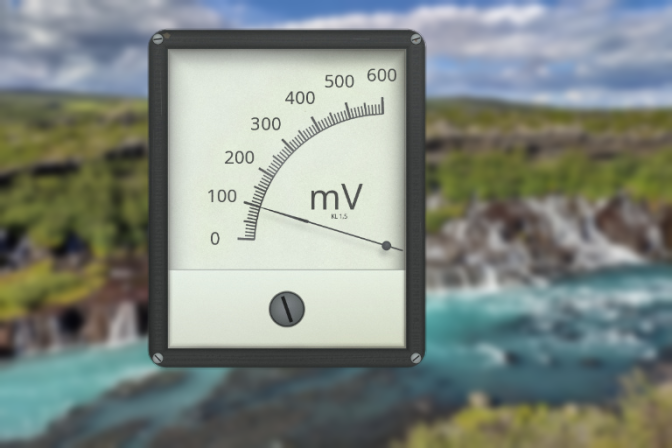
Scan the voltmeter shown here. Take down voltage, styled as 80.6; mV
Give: 100; mV
